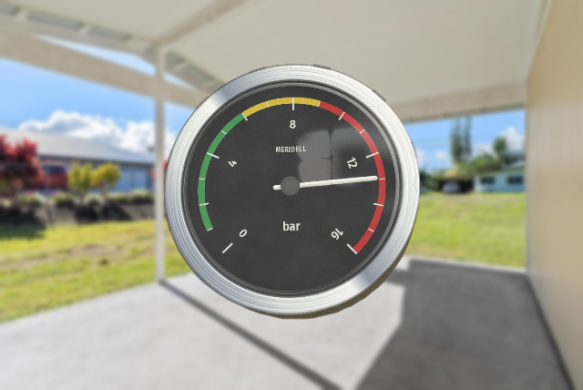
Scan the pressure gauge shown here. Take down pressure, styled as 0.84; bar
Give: 13; bar
